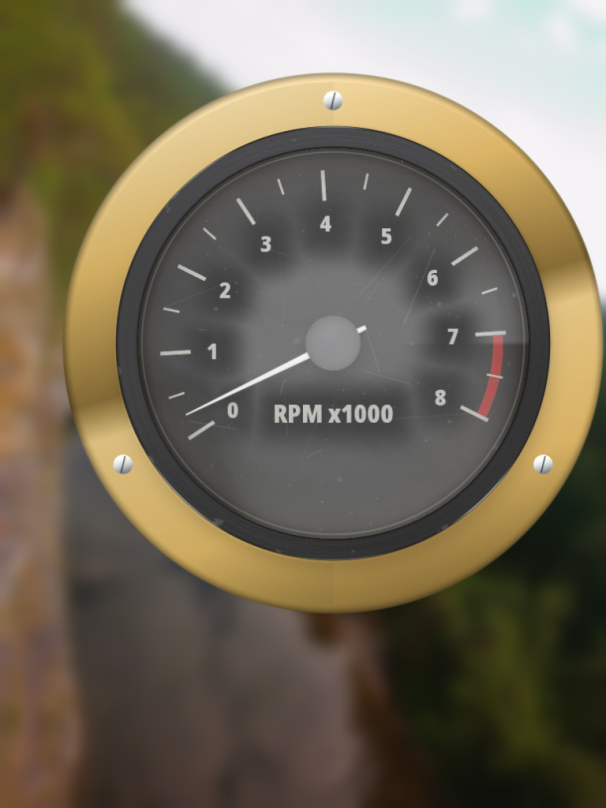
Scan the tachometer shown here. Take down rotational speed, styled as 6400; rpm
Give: 250; rpm
